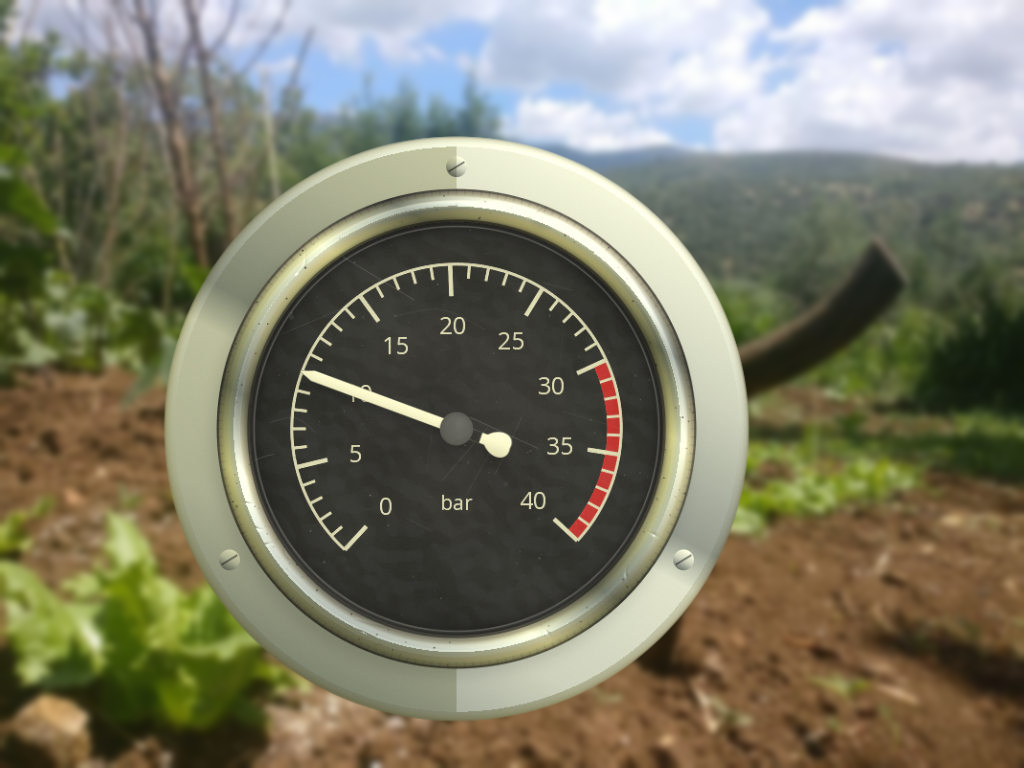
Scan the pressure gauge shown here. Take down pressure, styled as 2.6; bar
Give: 10; bar
